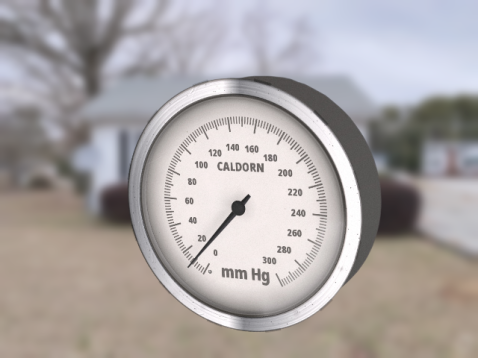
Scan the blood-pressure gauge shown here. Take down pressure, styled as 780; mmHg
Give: 10; mmHg
